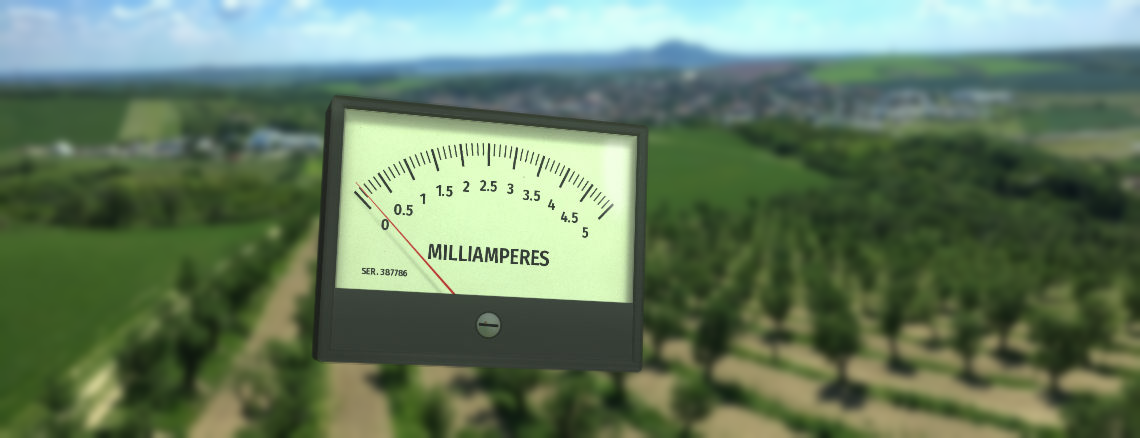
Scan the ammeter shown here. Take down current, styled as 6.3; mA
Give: 0.1; mA
